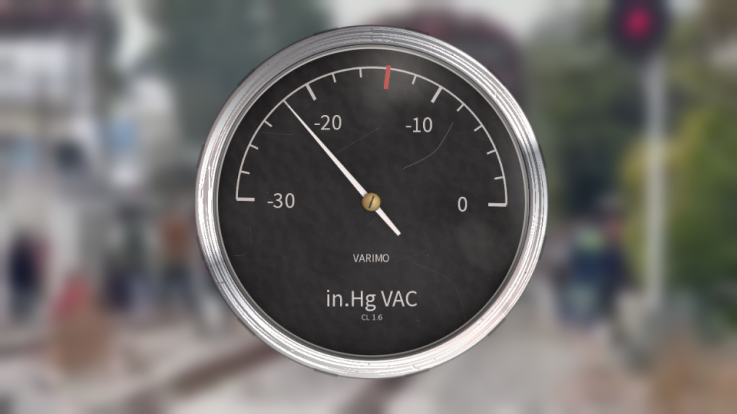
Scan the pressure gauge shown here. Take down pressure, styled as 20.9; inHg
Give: -22; inHg
